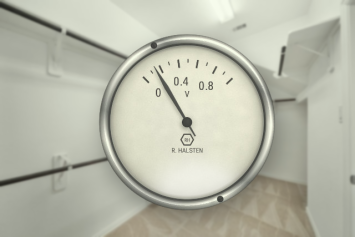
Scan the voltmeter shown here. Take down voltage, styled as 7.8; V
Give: 0.15; V
